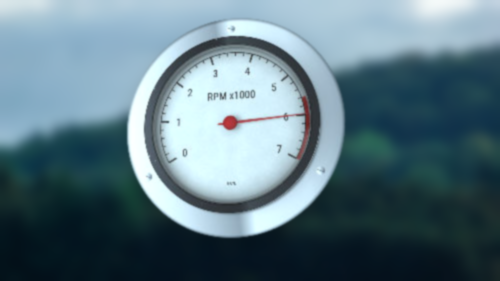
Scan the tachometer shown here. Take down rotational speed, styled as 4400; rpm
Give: 6000; rpm
